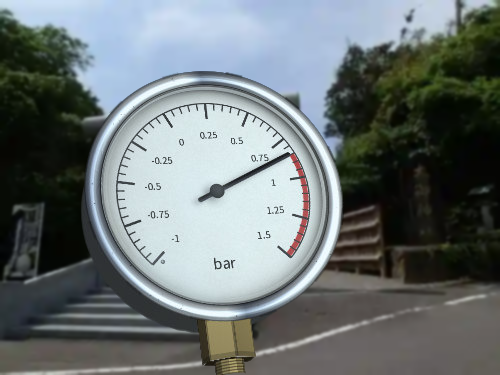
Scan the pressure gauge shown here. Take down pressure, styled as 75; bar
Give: 0.85; bar
